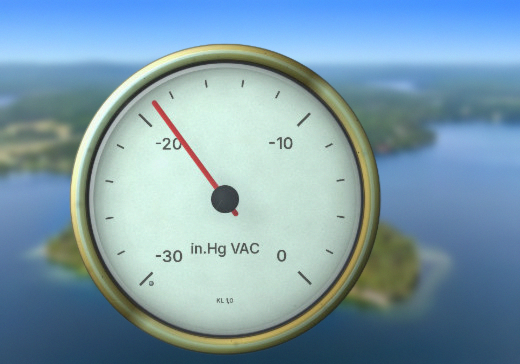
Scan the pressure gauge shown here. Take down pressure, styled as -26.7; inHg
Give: -19; inHg
